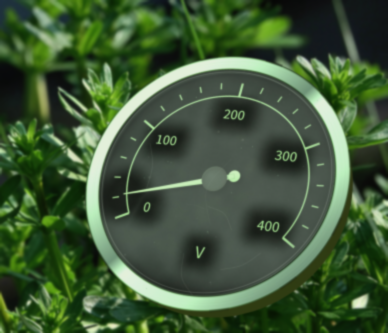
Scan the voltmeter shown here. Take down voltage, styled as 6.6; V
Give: 20; V
